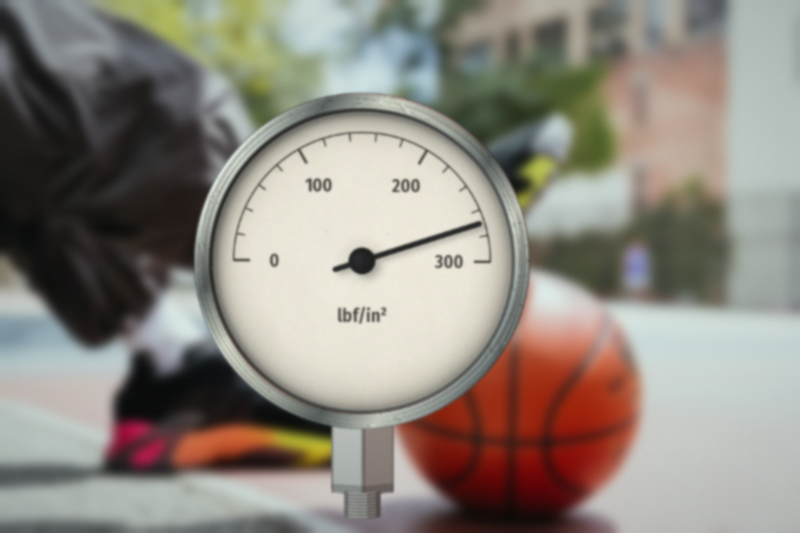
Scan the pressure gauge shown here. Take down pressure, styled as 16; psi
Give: 270; psi
